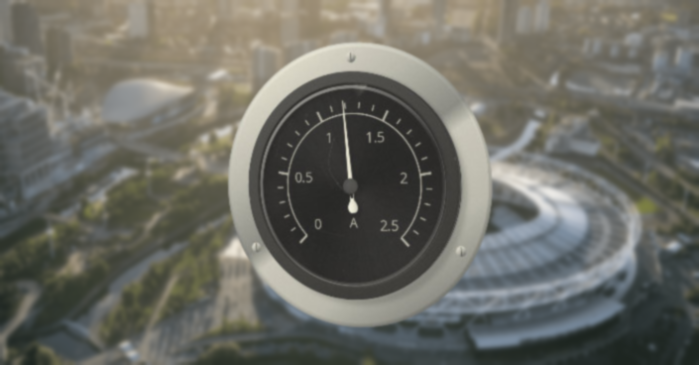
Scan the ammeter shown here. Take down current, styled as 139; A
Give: 1.2; A
